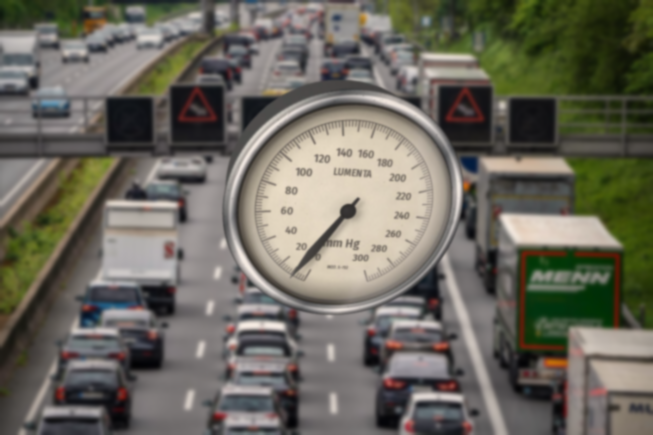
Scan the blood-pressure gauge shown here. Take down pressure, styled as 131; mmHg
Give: 10; mmHg
